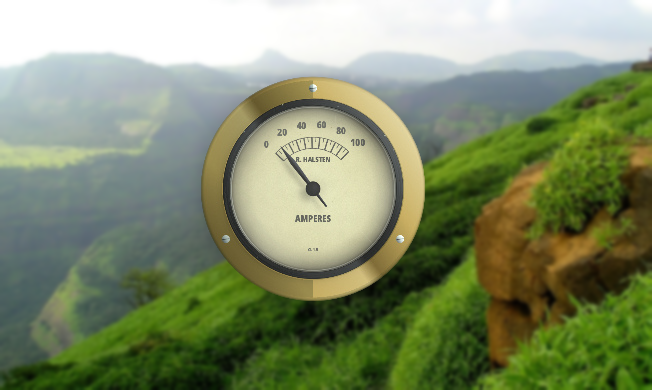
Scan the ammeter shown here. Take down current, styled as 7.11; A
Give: 10; A
